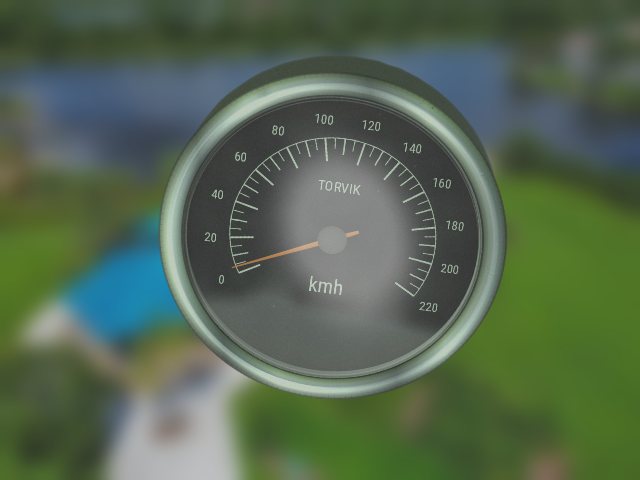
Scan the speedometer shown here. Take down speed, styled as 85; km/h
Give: 5; km/h
